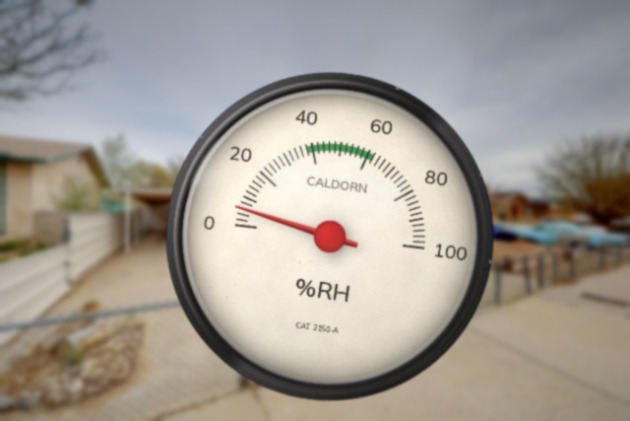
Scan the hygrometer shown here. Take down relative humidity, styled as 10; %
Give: 6; %
